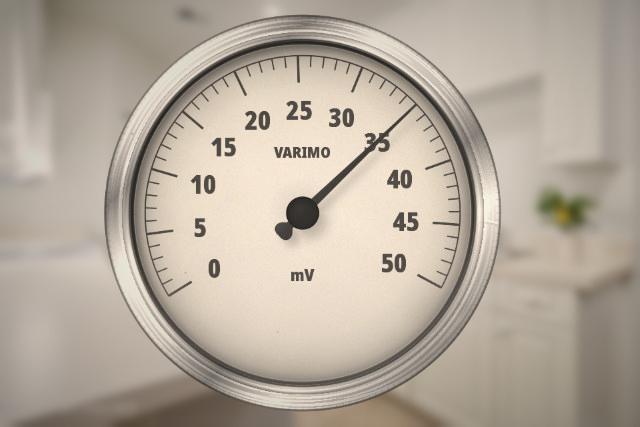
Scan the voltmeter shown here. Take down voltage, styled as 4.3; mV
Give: 35; mV
